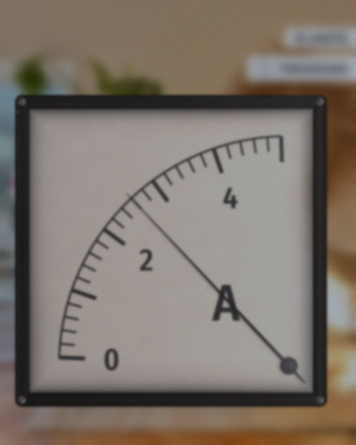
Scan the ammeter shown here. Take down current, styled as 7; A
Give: 2.6; A
